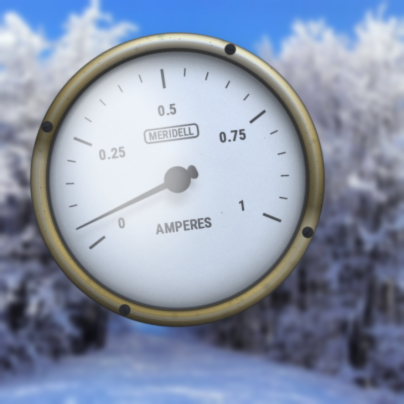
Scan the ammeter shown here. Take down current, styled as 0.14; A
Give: 0.05; A
